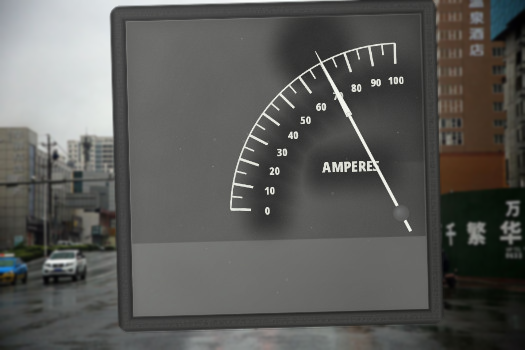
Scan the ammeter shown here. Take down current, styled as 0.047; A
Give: 70; A
